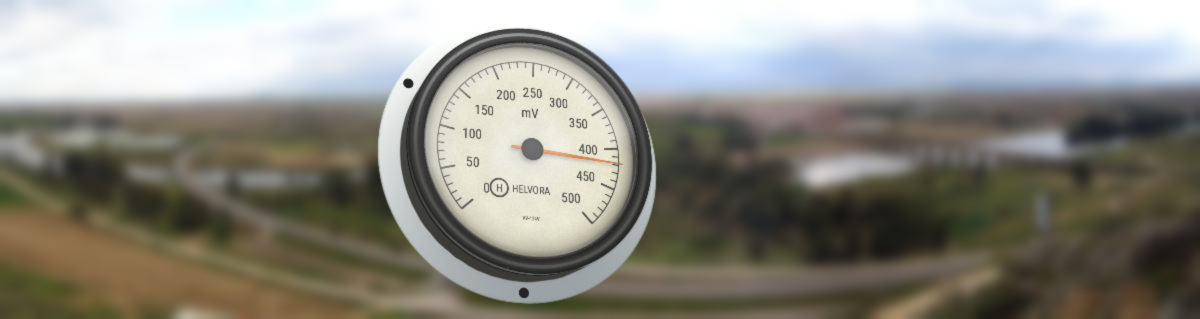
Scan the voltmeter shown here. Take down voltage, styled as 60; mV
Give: 420; mV
